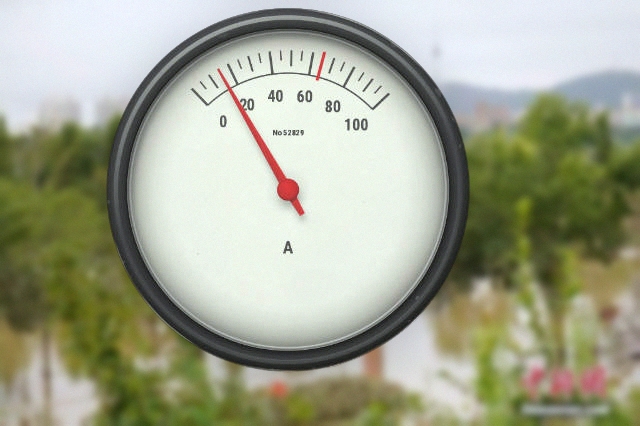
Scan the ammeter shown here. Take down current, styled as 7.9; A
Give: 15; A
